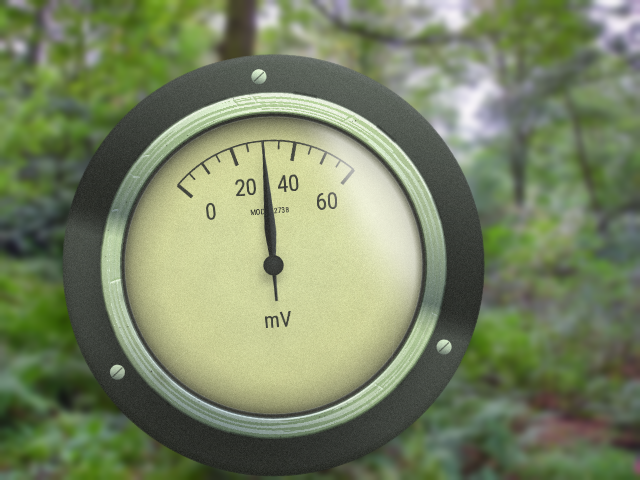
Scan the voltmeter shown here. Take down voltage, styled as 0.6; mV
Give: 30; mV
